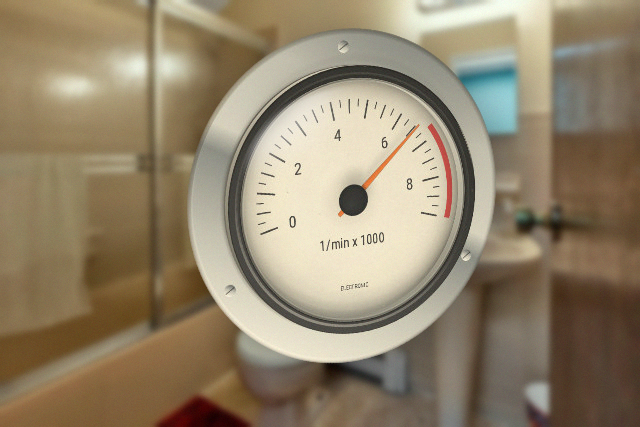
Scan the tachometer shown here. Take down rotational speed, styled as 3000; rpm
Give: 6500; rpm
